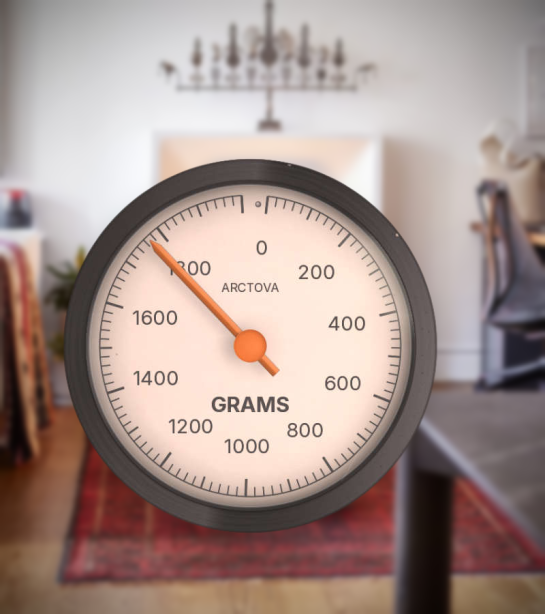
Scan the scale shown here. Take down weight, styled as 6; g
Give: 1770; g
